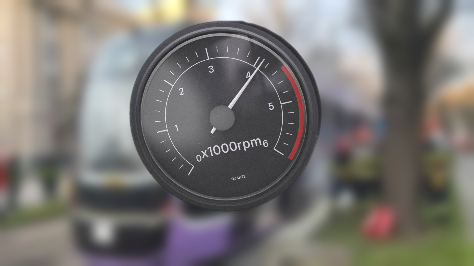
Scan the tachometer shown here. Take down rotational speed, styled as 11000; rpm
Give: 4100; rpm
